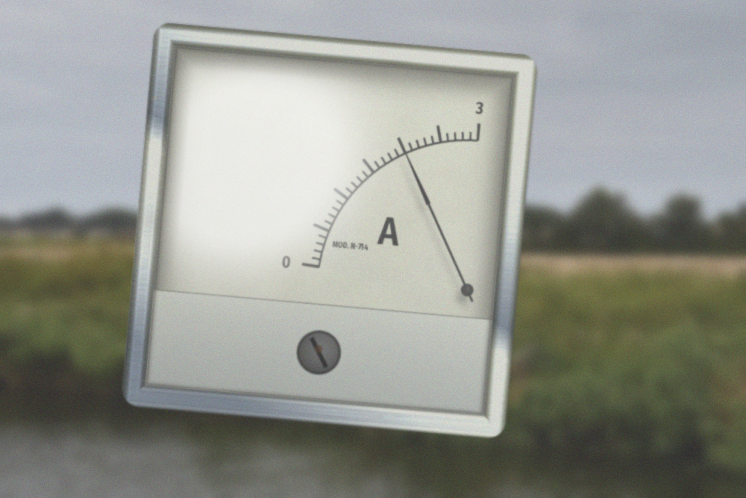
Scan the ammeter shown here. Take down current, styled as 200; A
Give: 2; A
